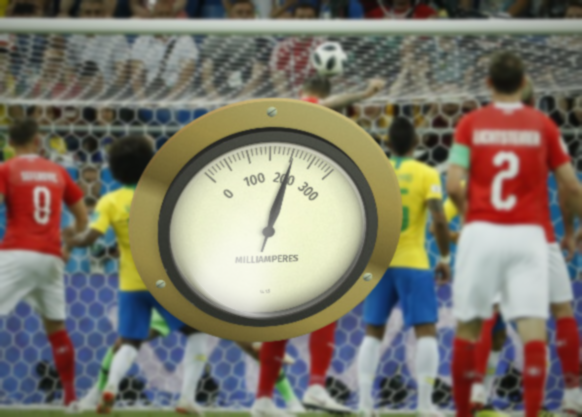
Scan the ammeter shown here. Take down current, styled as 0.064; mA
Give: 200; mA
